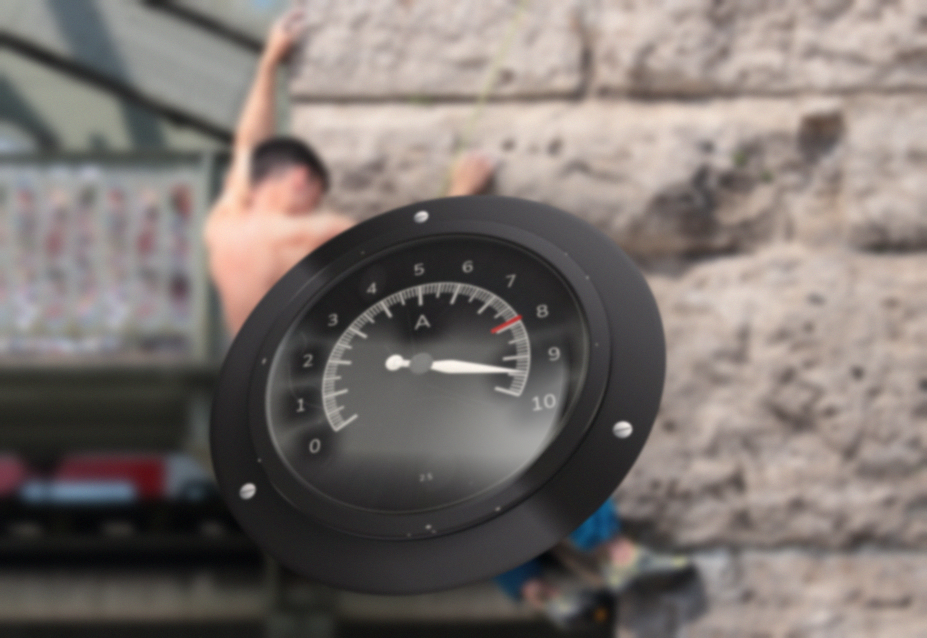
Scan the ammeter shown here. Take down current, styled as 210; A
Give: 9.5; A
